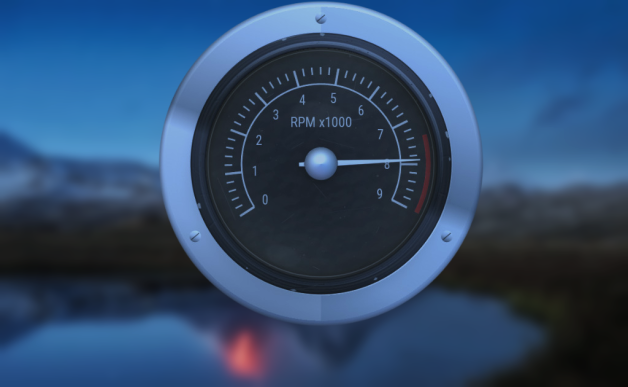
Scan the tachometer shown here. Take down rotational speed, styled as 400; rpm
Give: 7900; rpm
